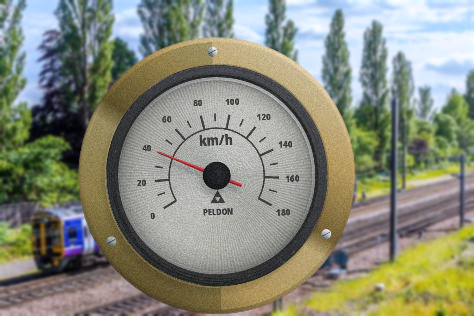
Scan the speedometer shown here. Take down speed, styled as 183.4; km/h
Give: 40; km/h
